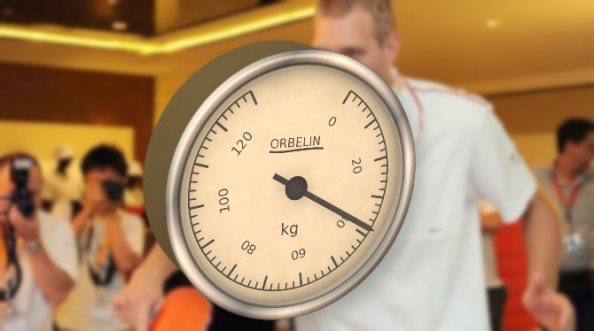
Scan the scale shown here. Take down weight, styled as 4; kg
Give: 38; kg
